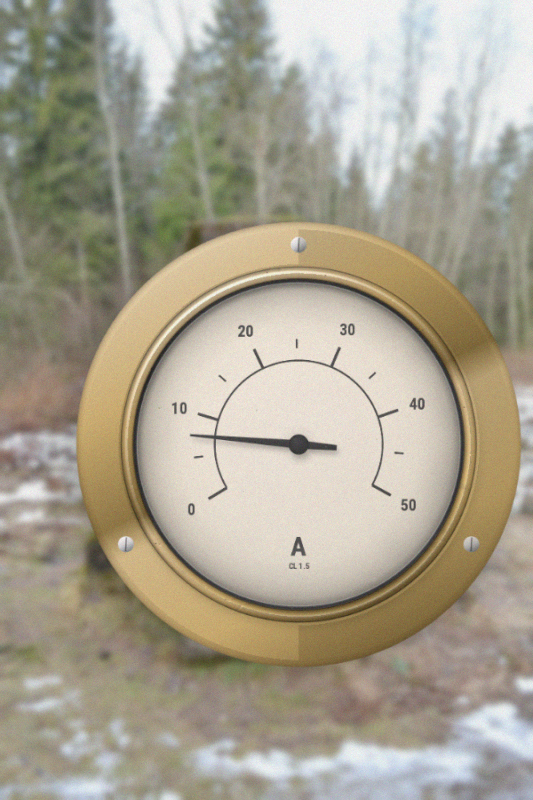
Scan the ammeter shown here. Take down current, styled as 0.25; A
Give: 7.5; A
